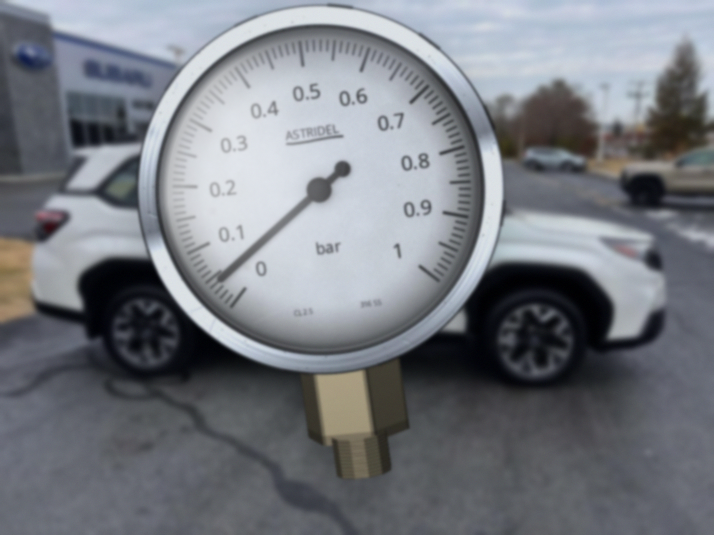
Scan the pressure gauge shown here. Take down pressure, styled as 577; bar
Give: 0.04; bar
